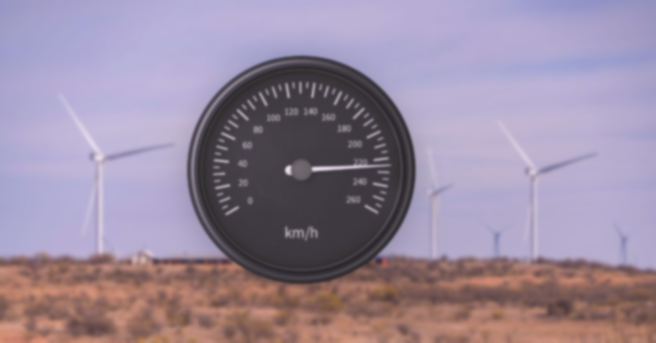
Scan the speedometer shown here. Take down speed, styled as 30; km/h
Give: 225; km/h
